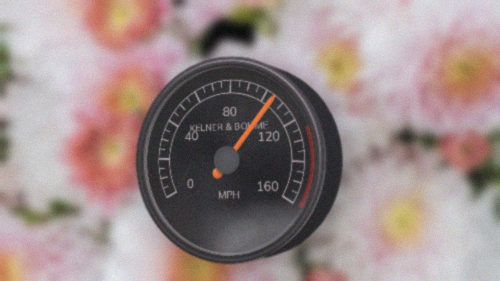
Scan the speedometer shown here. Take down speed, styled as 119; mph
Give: 105; mph
